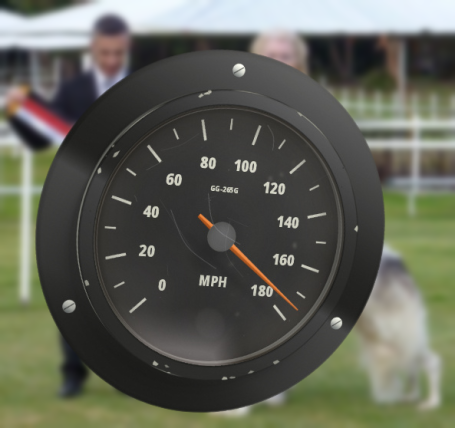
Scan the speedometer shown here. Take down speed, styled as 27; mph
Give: 175; mph
